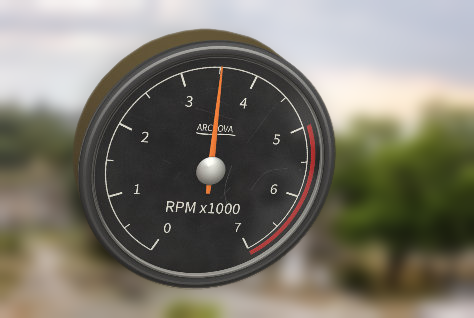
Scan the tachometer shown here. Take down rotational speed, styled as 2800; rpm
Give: 3500; rpm
